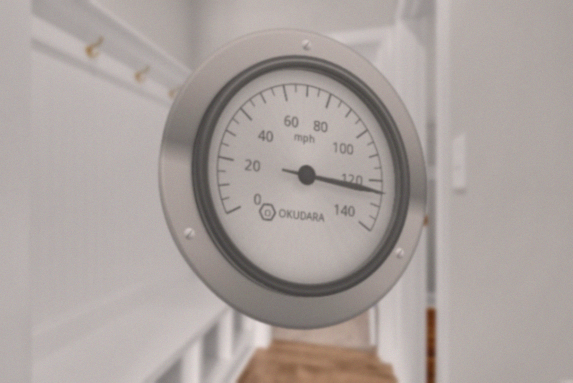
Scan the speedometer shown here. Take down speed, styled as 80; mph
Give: 125; mph
